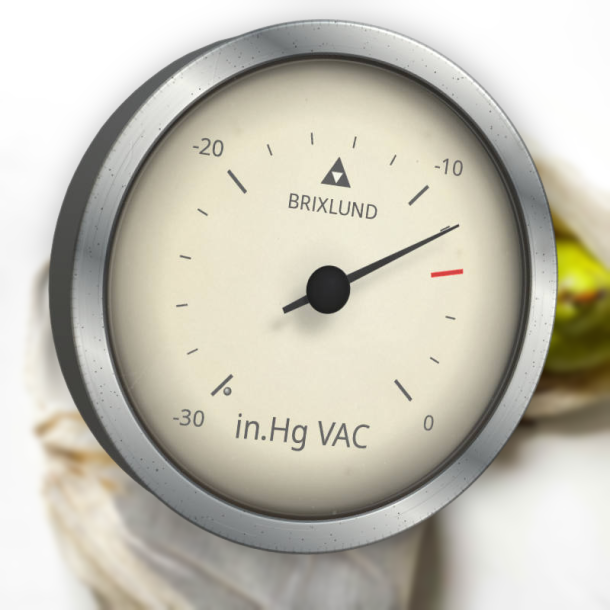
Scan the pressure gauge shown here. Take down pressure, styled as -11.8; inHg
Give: -8; inHg
